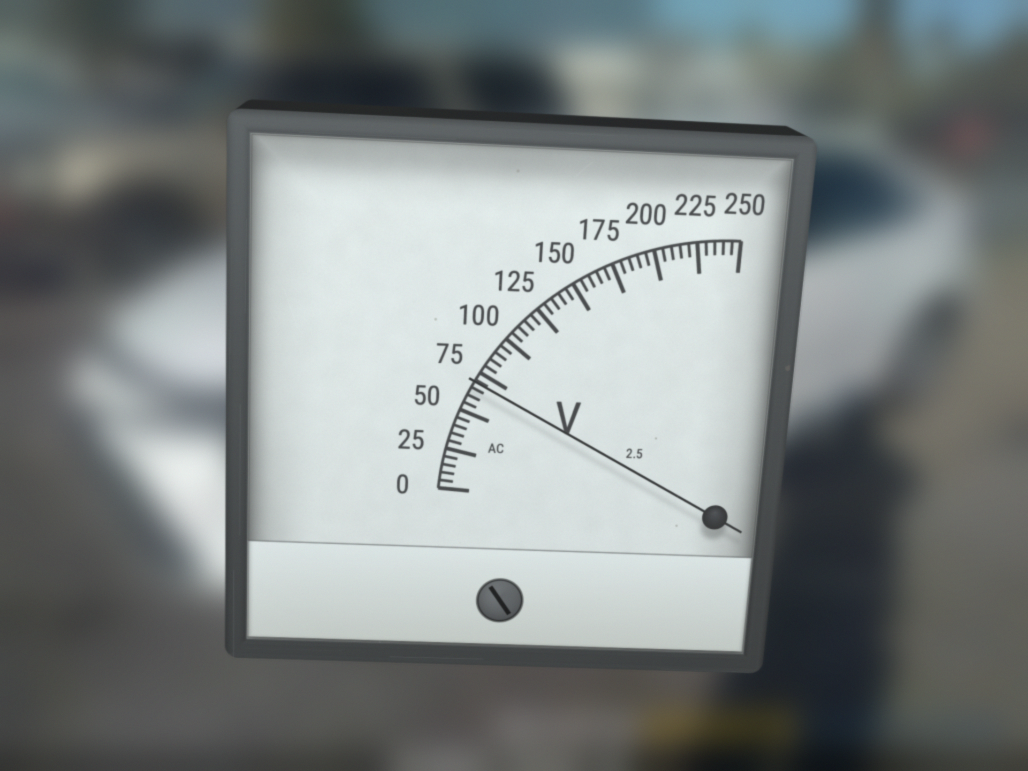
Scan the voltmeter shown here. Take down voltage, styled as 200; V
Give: 70; V
